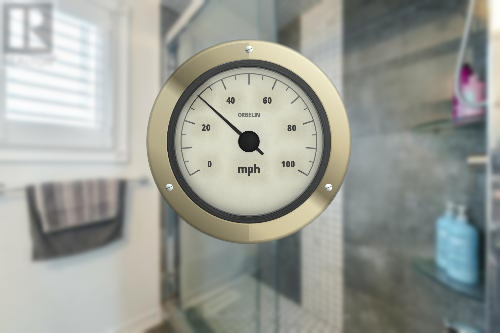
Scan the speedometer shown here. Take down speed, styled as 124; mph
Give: 30; mph
